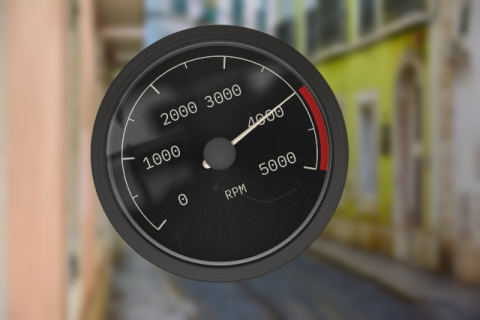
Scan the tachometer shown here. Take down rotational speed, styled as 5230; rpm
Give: 4000; rpm
